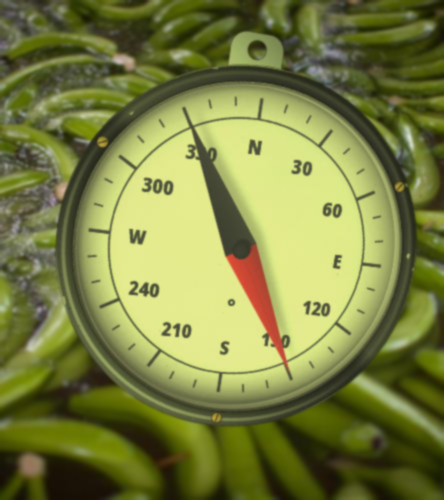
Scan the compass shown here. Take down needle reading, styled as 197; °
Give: 150; °
